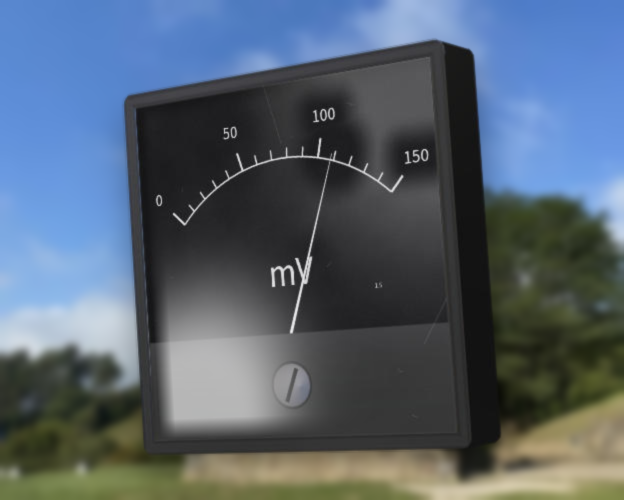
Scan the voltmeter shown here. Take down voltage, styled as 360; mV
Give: 110; mV
